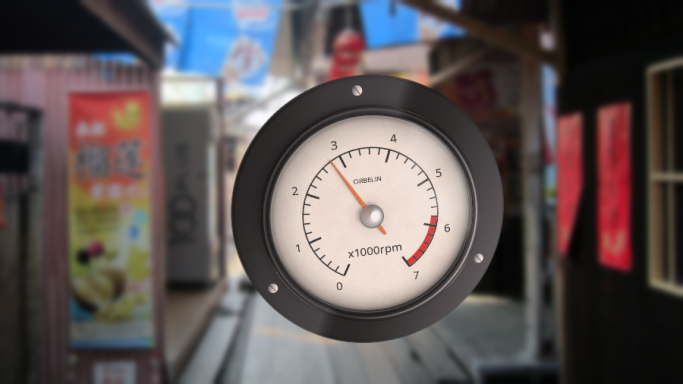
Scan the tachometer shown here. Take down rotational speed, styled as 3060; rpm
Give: 2800; rpm
